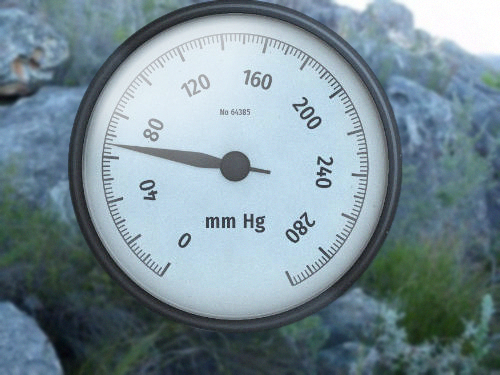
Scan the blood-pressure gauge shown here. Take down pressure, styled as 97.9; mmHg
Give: 66; mmHg
